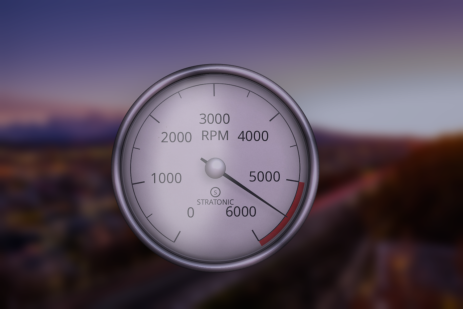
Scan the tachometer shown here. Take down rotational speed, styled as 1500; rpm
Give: 5500; rpm
